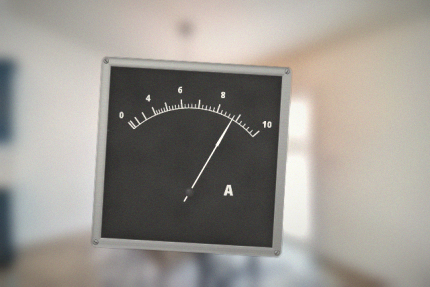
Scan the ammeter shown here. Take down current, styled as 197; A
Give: 8.8; A
